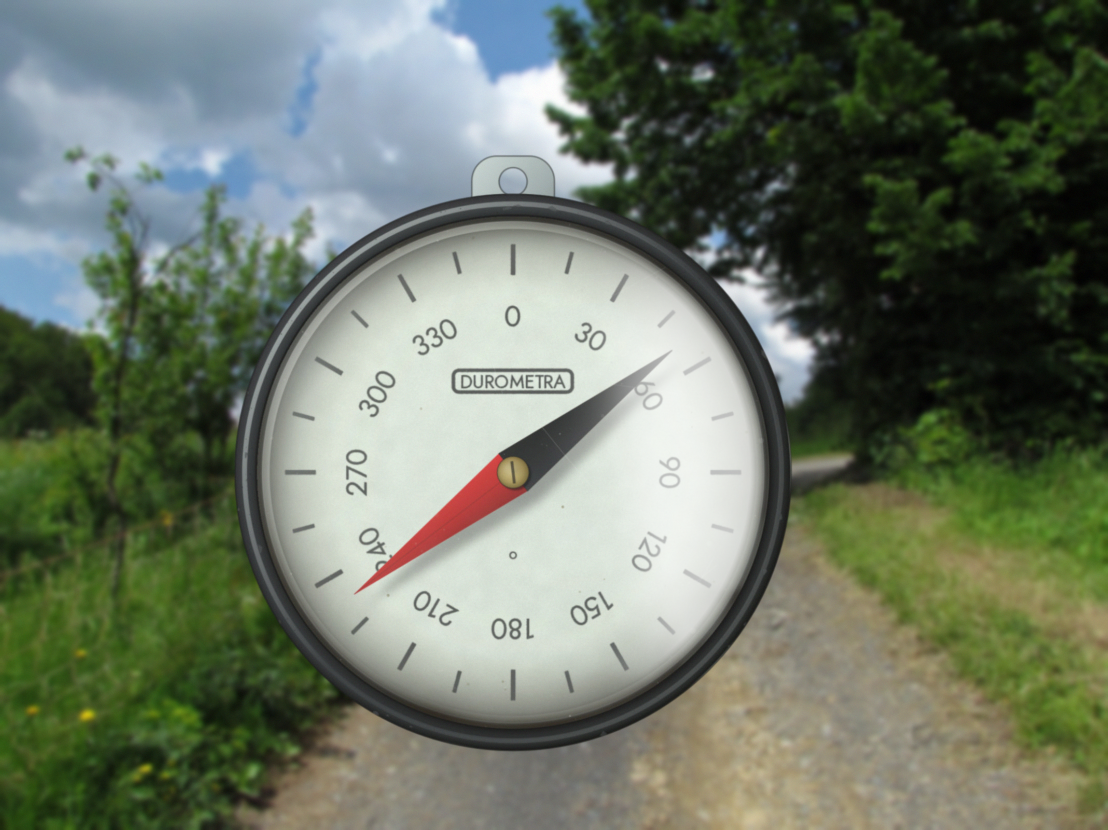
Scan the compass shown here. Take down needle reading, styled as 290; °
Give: 232.5; °
